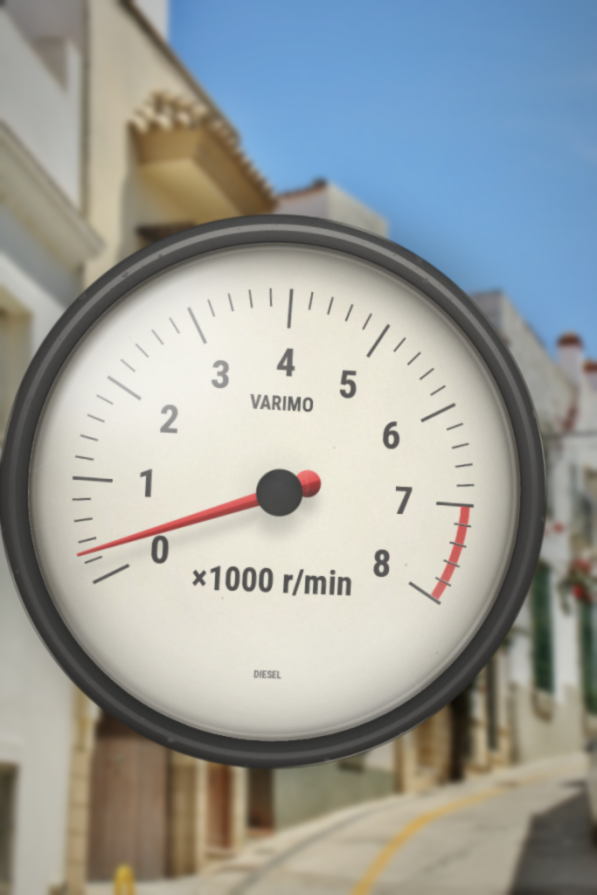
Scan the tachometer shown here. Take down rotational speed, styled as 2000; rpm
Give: 300; rpm
